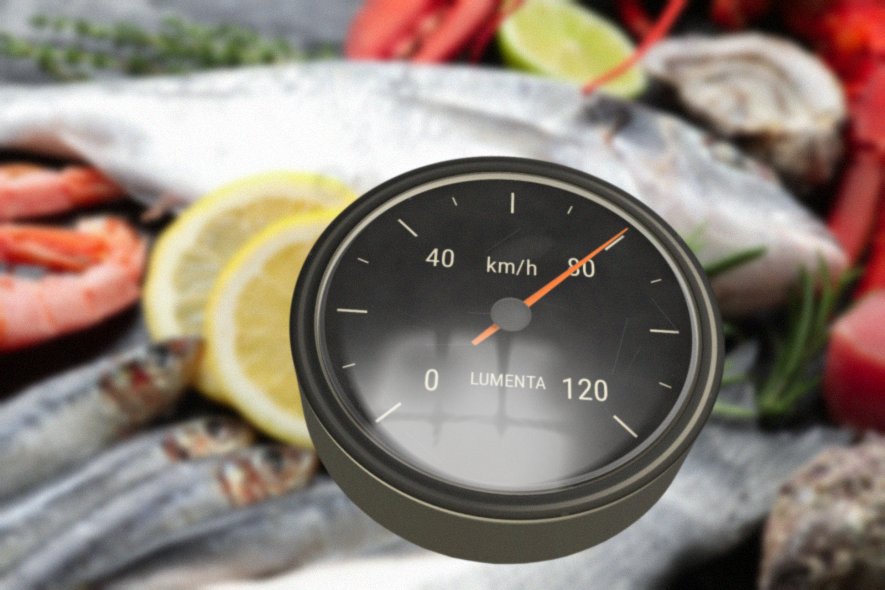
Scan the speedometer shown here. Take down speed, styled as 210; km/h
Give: 80; km/h
